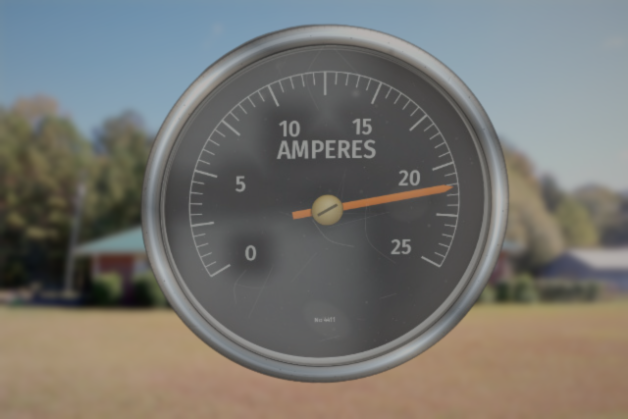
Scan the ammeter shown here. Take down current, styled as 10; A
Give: 21; A
